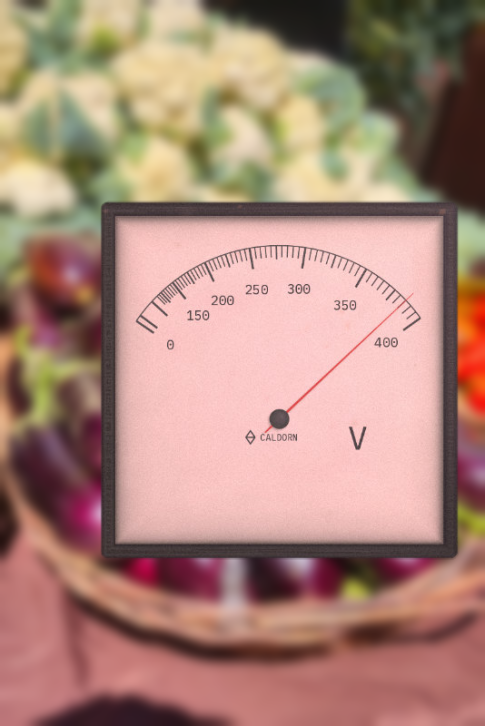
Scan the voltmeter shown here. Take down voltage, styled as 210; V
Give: 385; V
